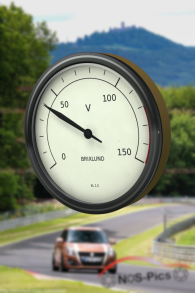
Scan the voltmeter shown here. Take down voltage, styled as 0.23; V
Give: 40; V
